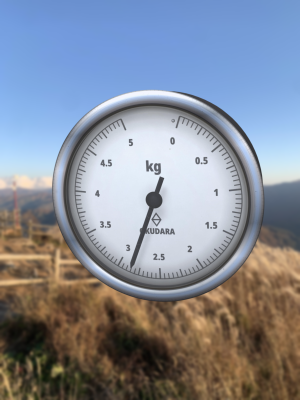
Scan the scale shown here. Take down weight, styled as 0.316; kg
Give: 2.85; kg
